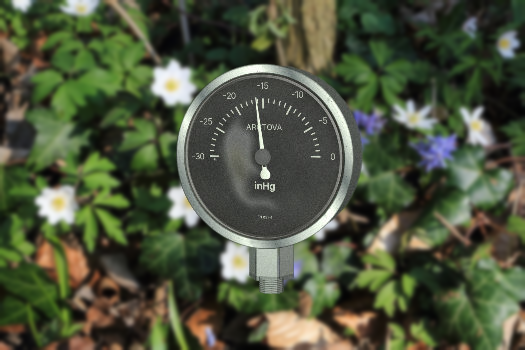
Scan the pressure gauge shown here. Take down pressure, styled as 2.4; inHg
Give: -16; inHg
